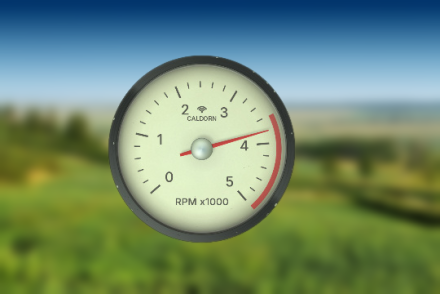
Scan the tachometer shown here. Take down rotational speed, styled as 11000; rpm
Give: 3800; rpm
